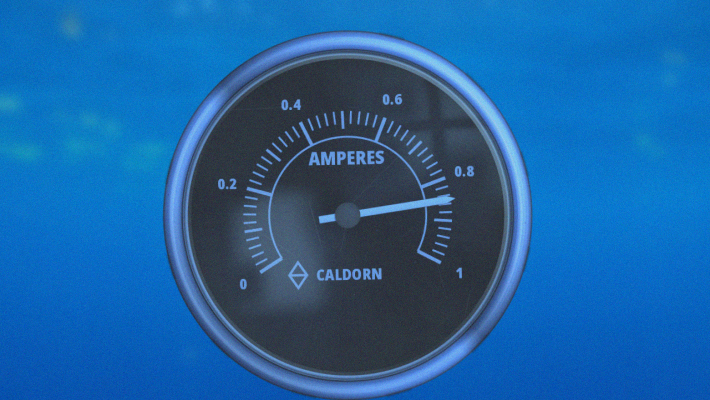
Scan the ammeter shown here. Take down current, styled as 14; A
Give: 0.85; A
